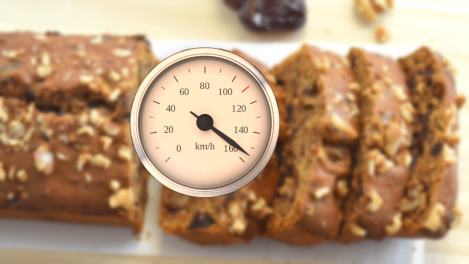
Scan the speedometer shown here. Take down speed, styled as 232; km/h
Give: 155; km/h
